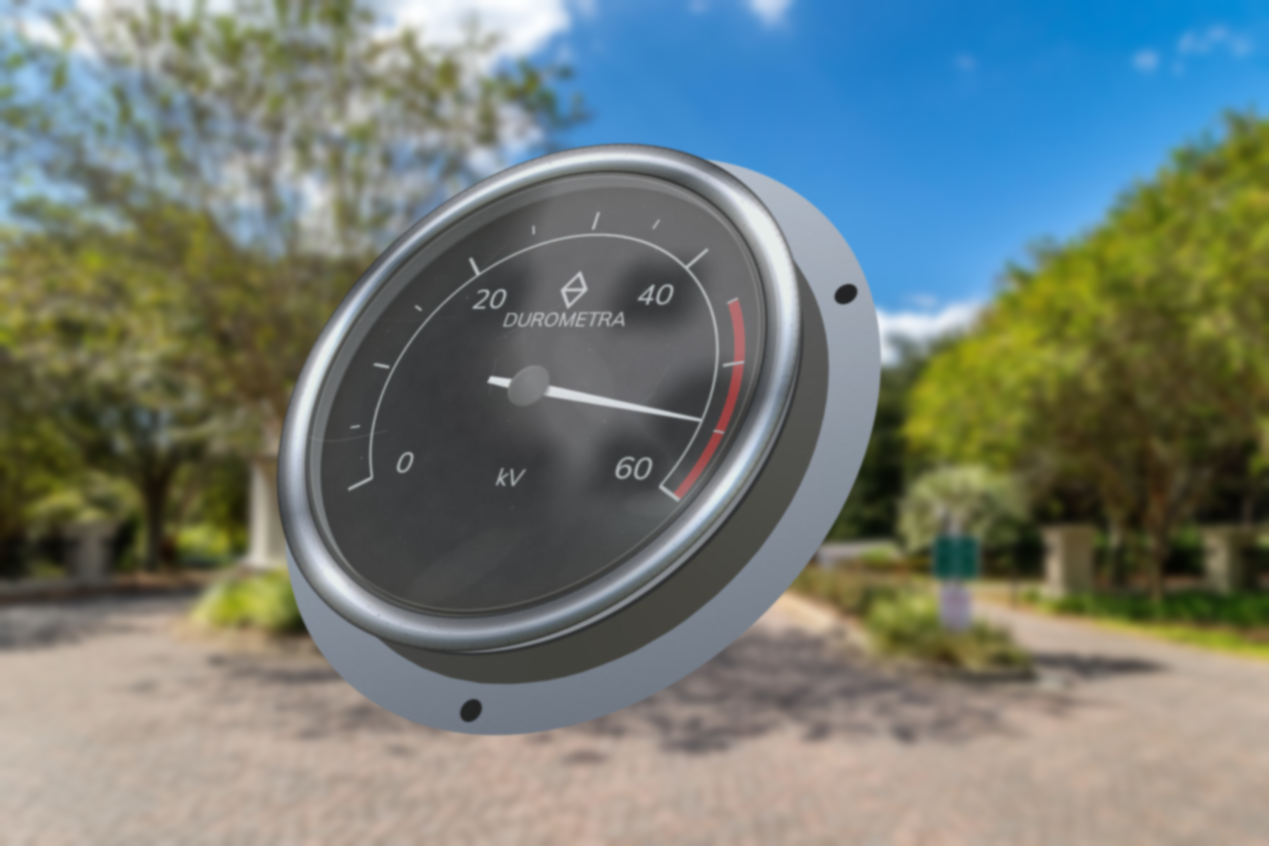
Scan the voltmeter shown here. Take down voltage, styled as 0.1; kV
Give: 55; kV
